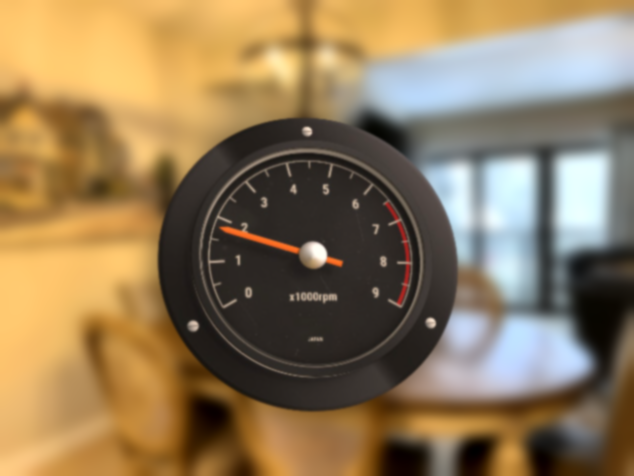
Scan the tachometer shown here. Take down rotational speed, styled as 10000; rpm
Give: 1750; rpm
